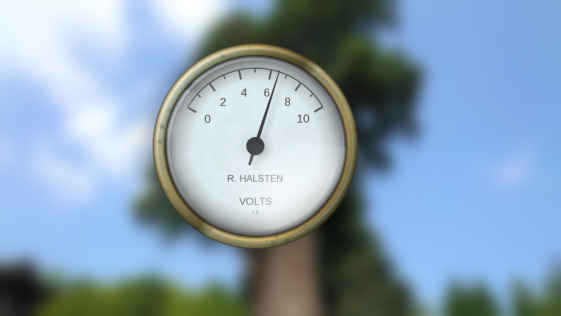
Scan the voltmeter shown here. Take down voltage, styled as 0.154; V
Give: 6.5; V
